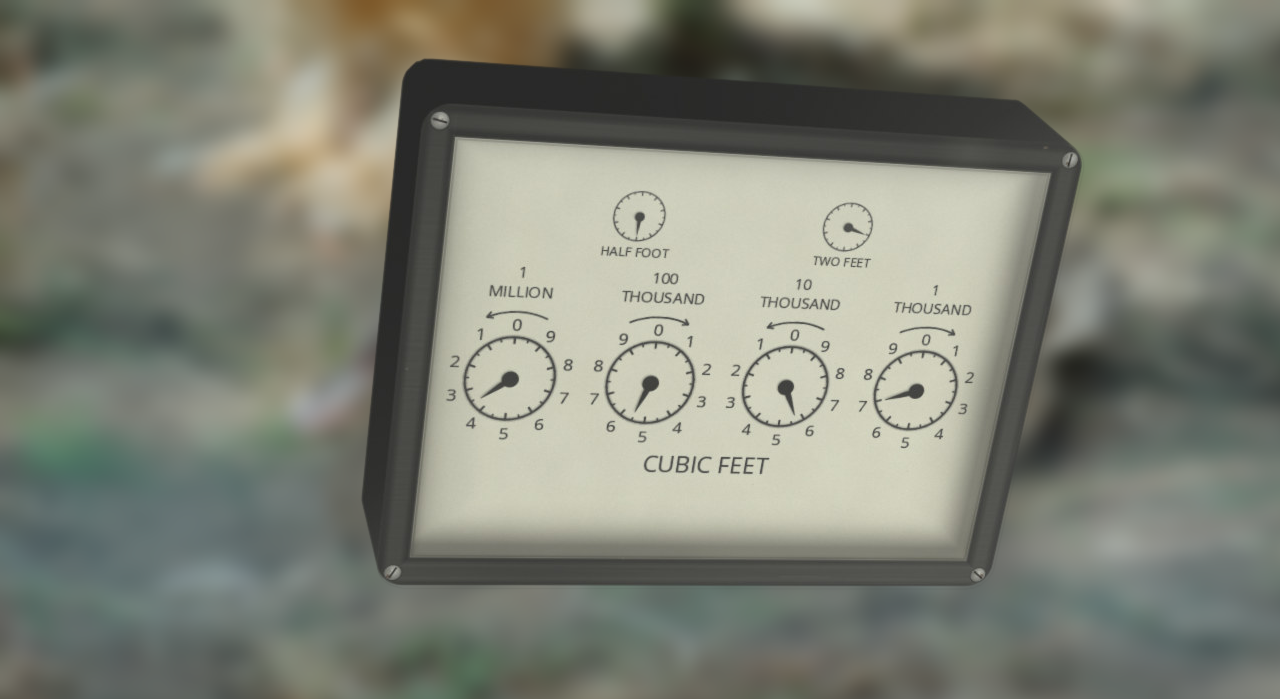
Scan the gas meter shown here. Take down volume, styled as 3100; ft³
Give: 355700; ft³
